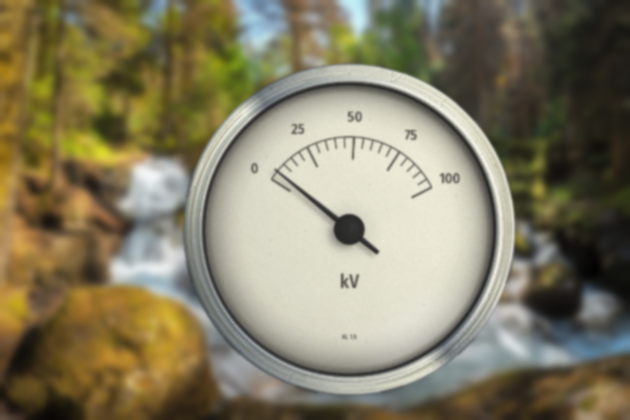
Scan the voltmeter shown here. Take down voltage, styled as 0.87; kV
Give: 5; kV
